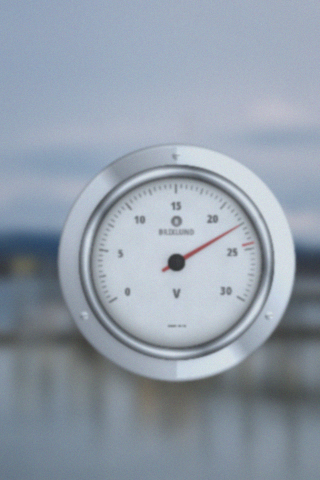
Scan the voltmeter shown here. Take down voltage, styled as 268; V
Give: 22.5; V
